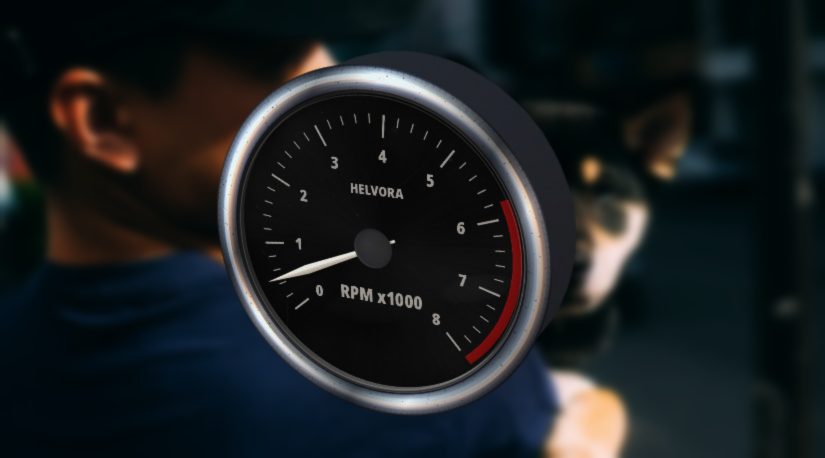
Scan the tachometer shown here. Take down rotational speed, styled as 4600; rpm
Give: 500; rpm
